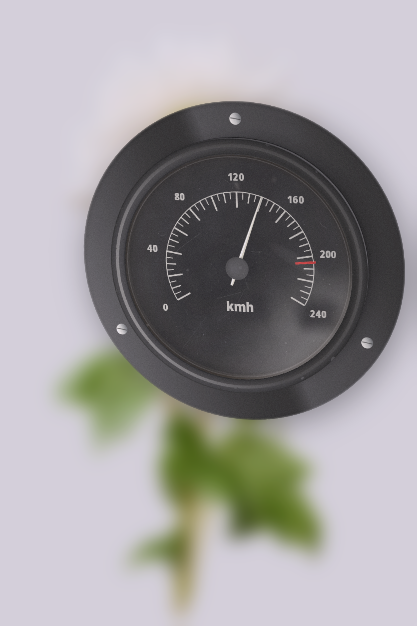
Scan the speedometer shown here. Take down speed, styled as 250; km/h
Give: 140; km/h
